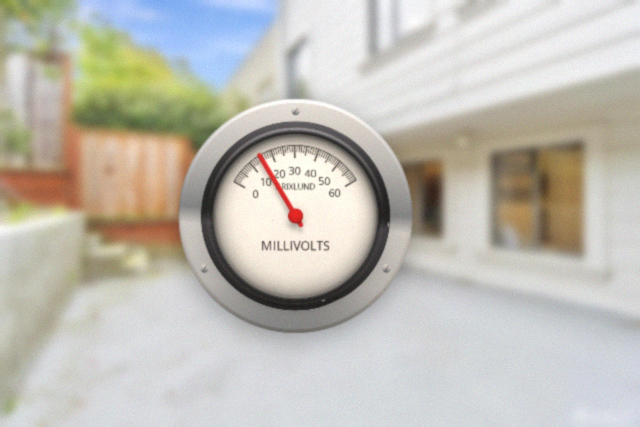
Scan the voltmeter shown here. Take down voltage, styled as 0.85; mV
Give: 15; mV
